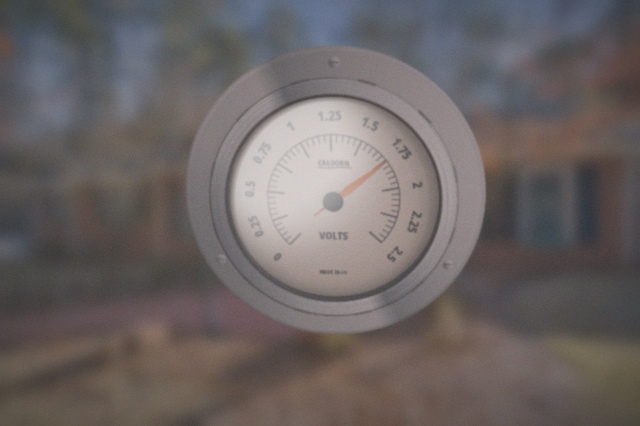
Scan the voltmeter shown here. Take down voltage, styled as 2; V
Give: 1.75; V
